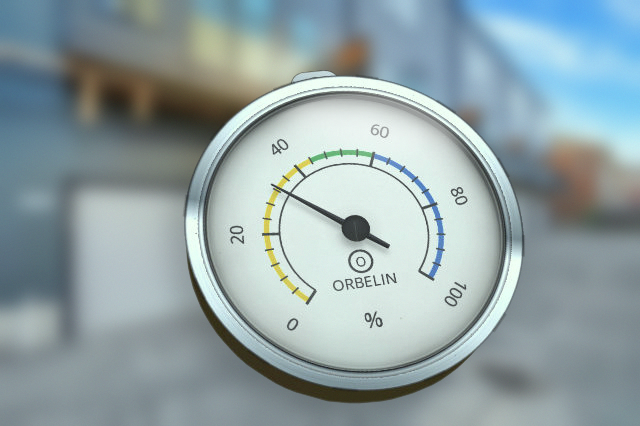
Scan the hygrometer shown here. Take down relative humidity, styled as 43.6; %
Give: 32; %
